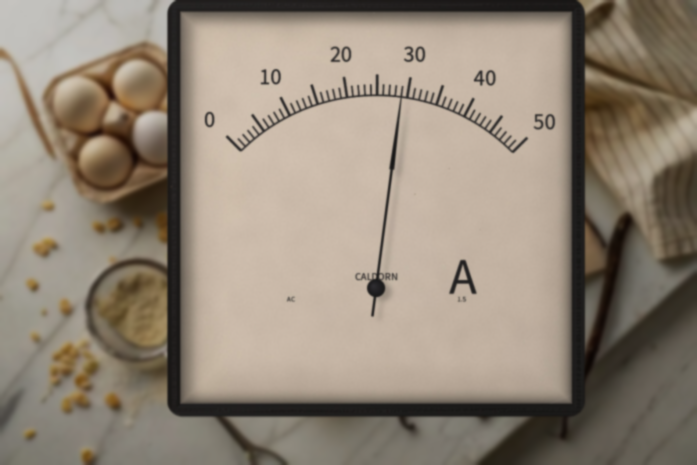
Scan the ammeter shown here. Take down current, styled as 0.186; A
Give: 29; A
